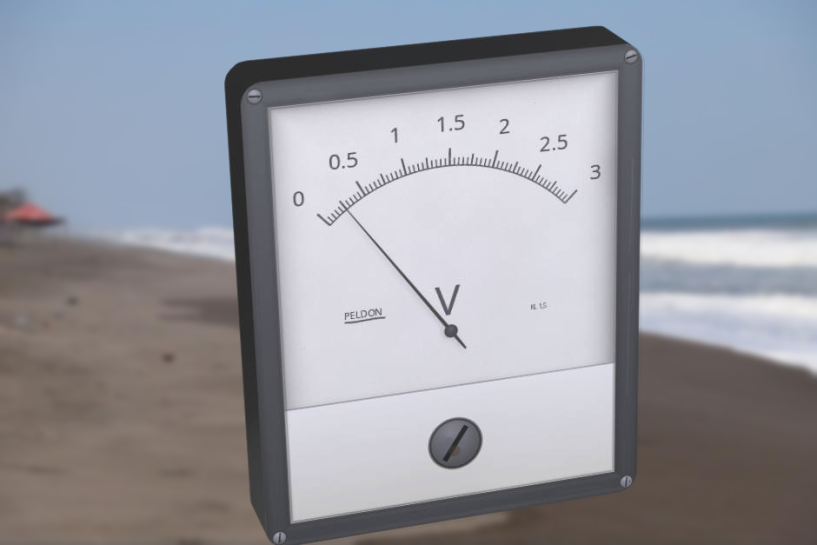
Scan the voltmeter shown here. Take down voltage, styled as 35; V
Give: 0.25; V
